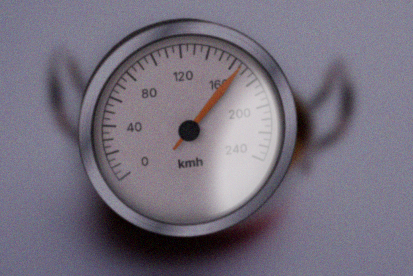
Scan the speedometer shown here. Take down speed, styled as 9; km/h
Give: 165; km/h
